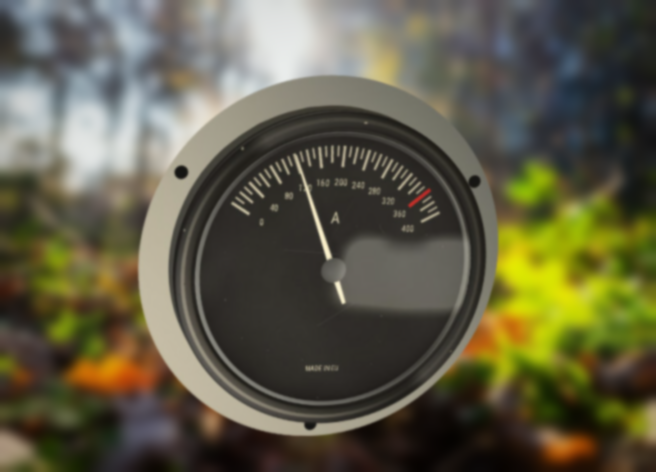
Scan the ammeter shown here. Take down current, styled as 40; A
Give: 120; A
